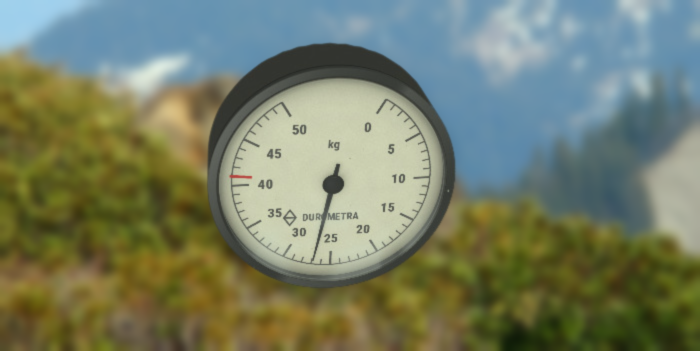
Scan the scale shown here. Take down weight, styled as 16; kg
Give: 27; kg
